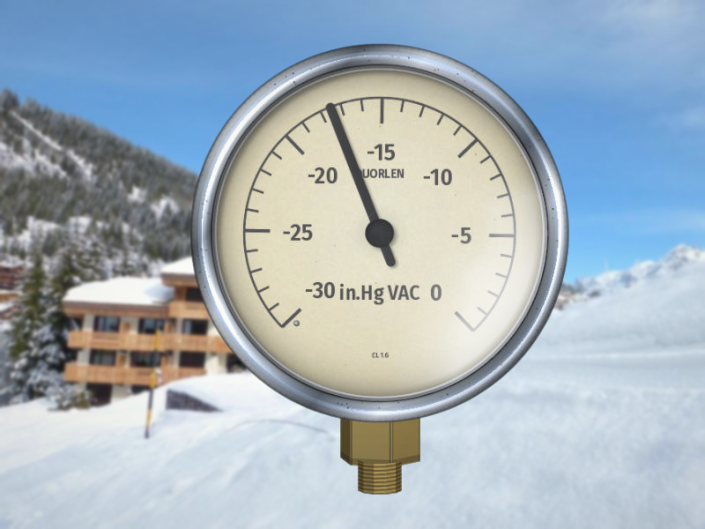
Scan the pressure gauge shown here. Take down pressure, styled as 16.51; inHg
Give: -17.5; inHg
